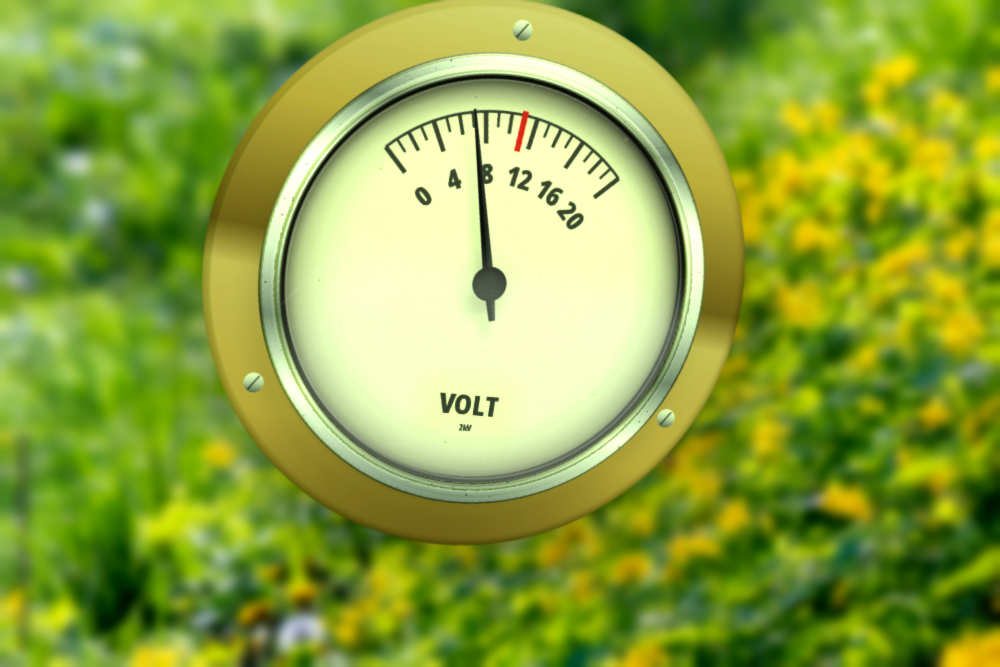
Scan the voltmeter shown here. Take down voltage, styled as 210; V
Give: 7; V
